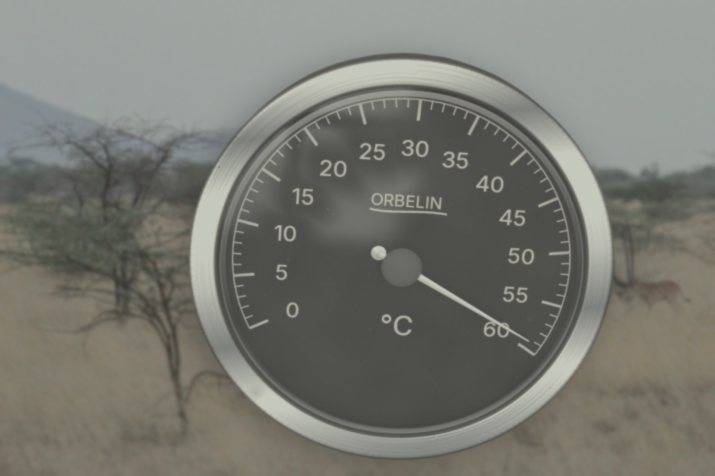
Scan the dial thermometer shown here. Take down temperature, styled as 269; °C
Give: 59; °C
